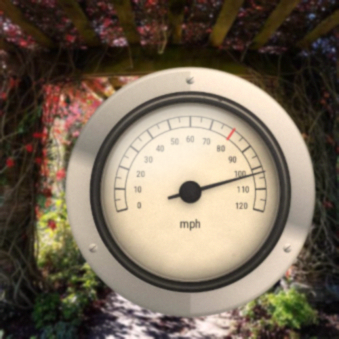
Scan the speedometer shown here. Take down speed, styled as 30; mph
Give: 102.5; mph
